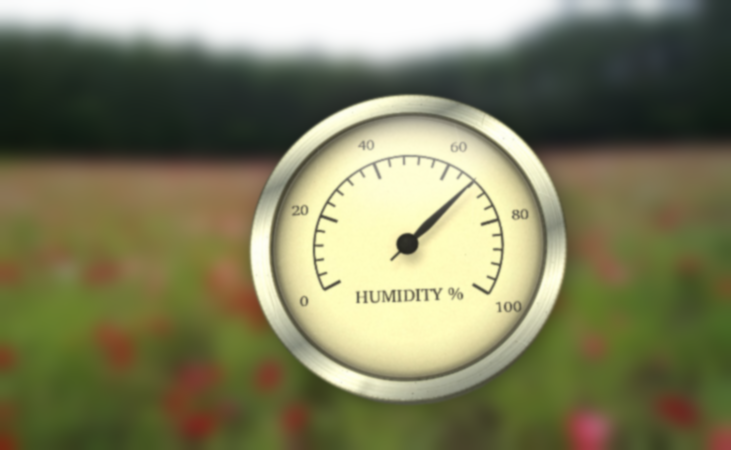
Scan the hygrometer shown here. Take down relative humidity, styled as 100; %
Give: 68; %
